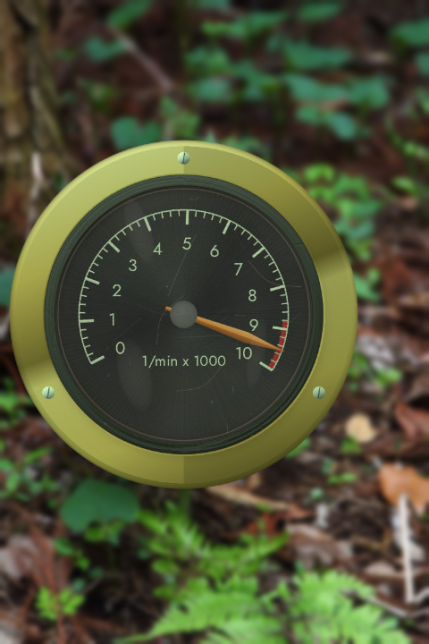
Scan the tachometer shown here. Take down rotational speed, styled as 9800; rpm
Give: 9500; rpm
